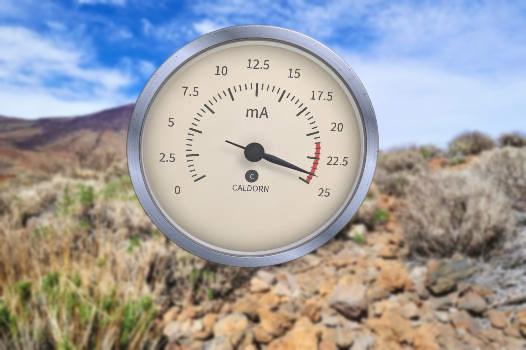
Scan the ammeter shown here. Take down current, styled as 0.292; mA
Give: 24; mA
